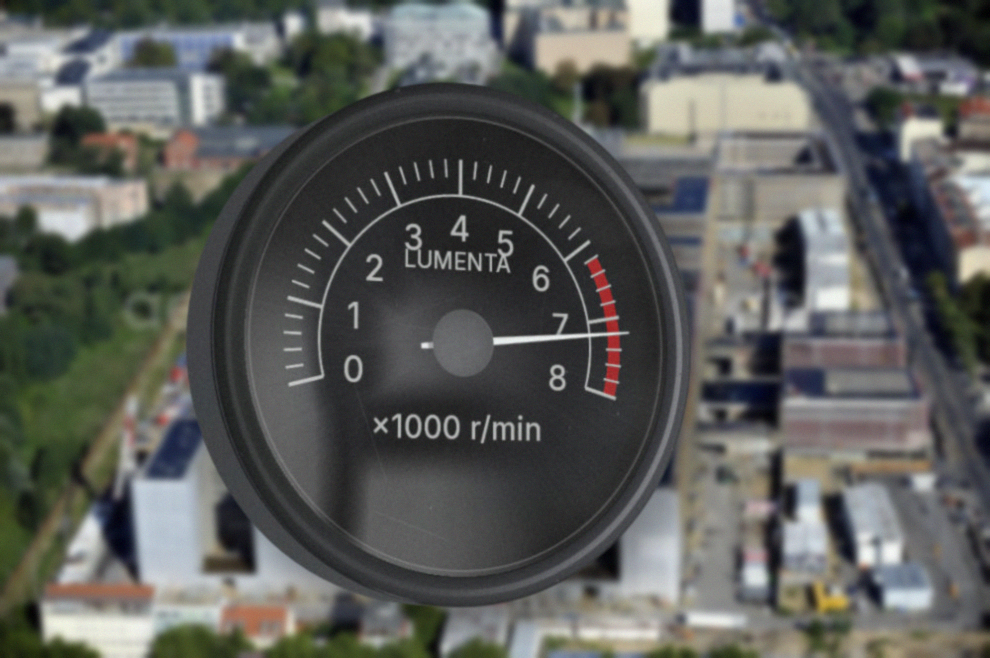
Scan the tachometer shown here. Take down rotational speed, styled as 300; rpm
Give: 7200; rpm
